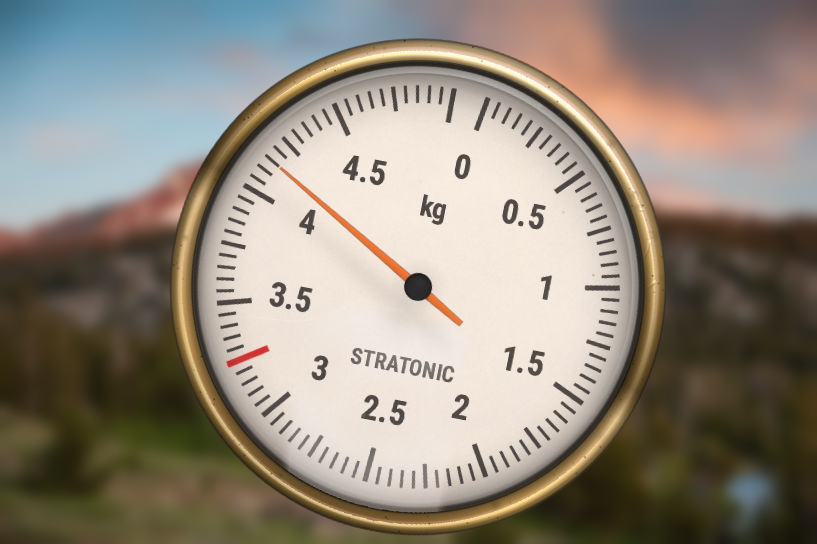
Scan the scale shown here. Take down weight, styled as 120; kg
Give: 4.15; kg
